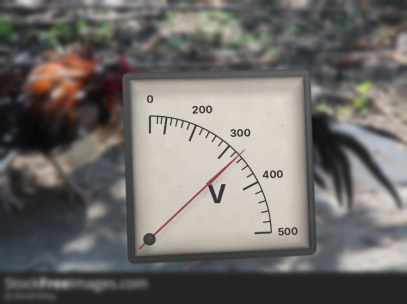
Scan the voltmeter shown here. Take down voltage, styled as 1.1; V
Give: 330; V
